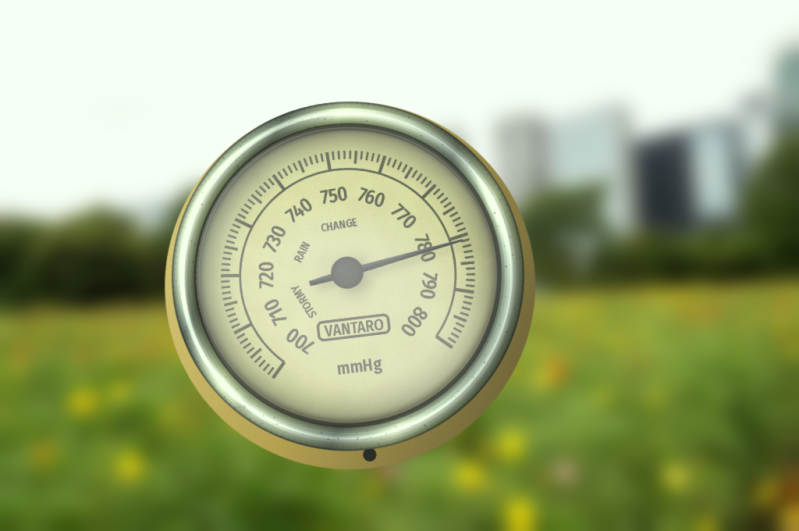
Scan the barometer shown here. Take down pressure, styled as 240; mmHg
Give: 781; mmHg
